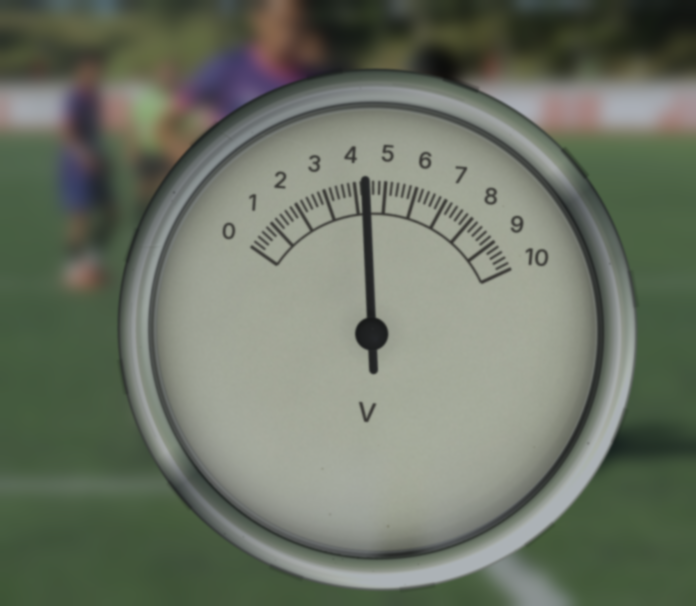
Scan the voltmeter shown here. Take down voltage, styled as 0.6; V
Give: 4.4; V
